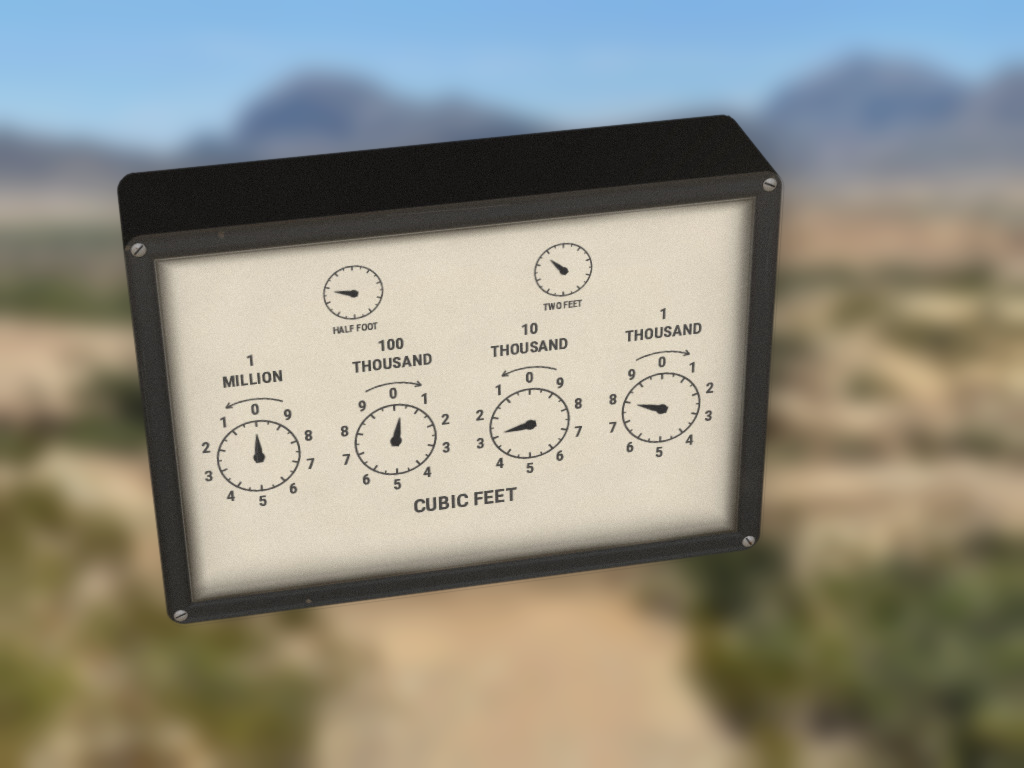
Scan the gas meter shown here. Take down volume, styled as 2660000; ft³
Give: 2800; ft³
